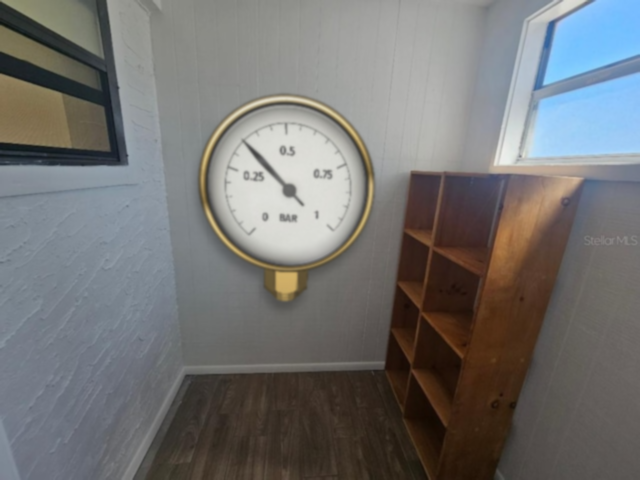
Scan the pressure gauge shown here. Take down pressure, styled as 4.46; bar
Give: 0.35; bar
